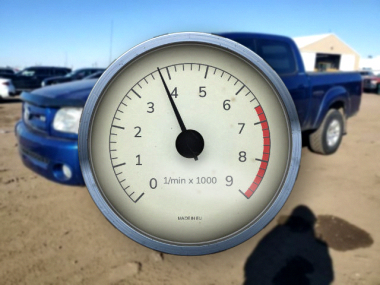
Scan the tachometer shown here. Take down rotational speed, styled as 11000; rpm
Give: 3800; rpm
